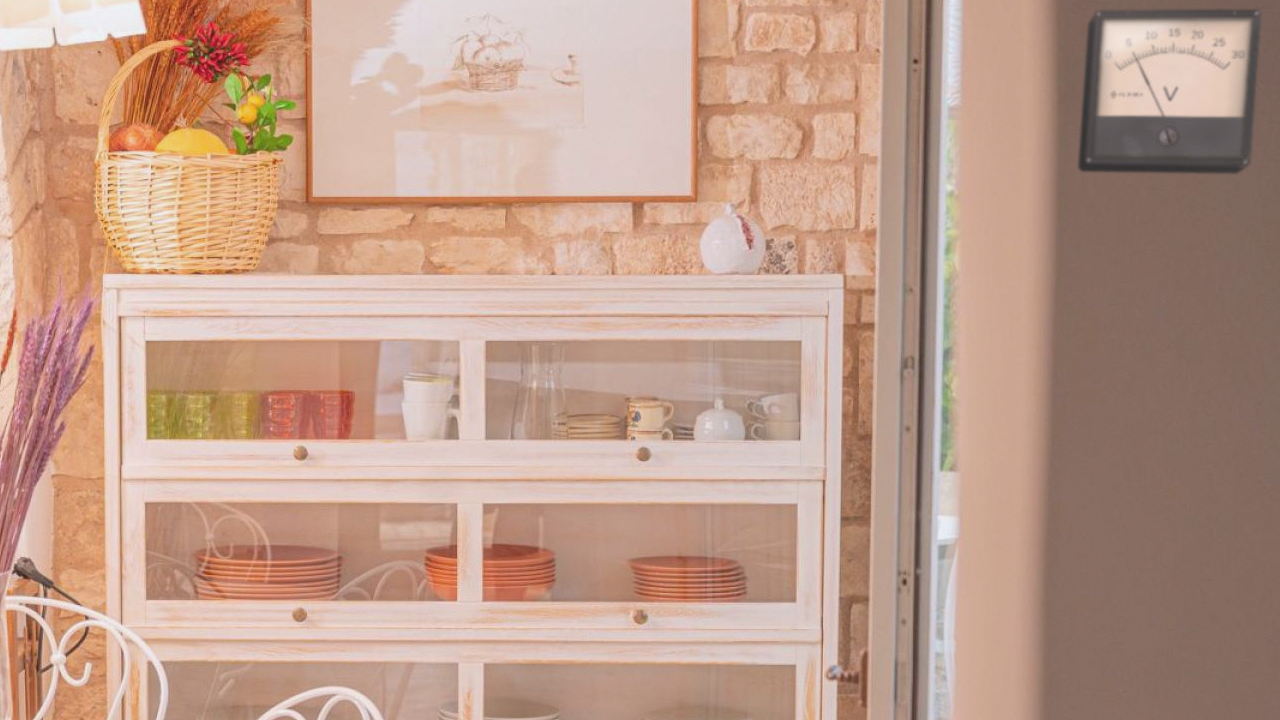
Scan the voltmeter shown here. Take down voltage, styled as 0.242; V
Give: 5; V
